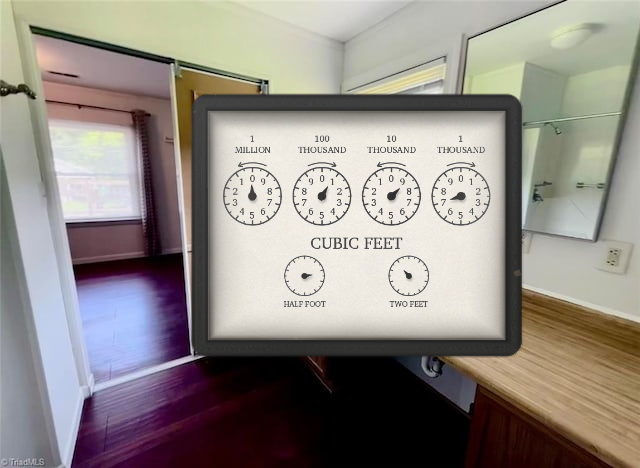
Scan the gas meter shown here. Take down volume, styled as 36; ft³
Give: 8700; ft³
